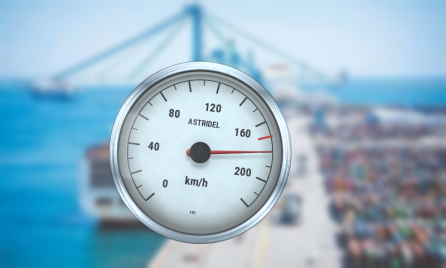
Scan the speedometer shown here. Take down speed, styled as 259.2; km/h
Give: 180; km/h
